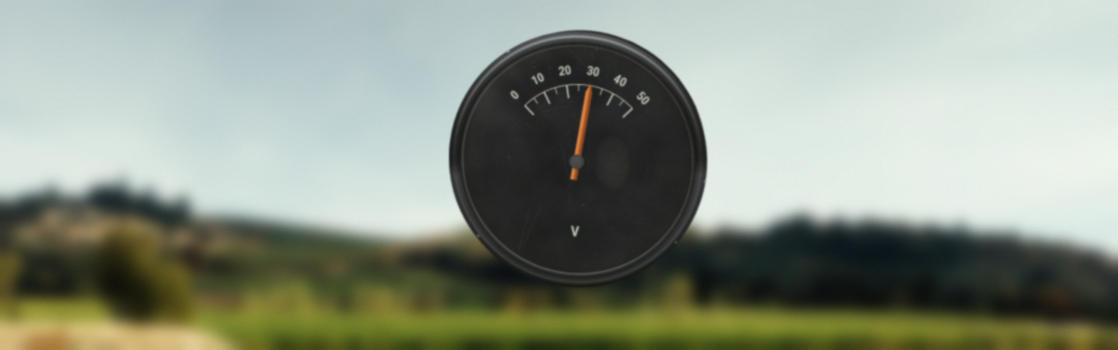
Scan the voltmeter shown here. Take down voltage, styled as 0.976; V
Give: 30; V
